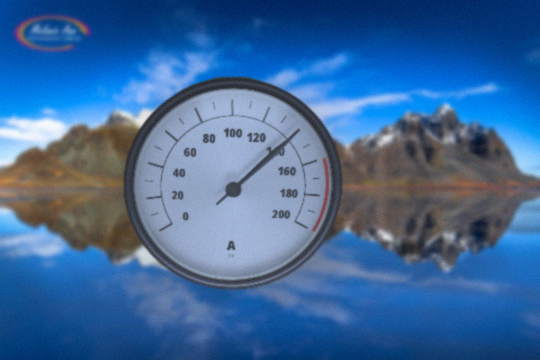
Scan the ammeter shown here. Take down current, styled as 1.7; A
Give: 140; A
